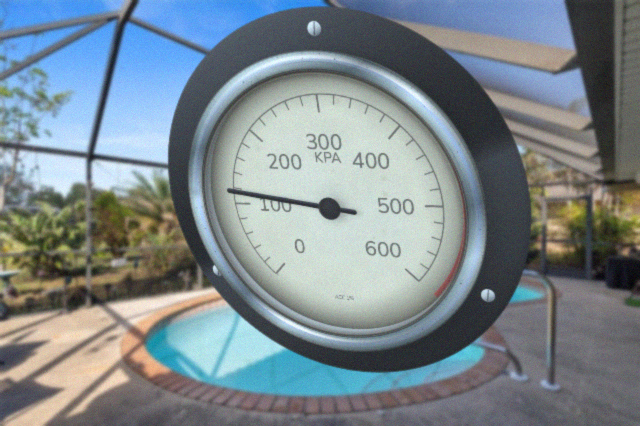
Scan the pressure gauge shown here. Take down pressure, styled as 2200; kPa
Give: 120; kPa
